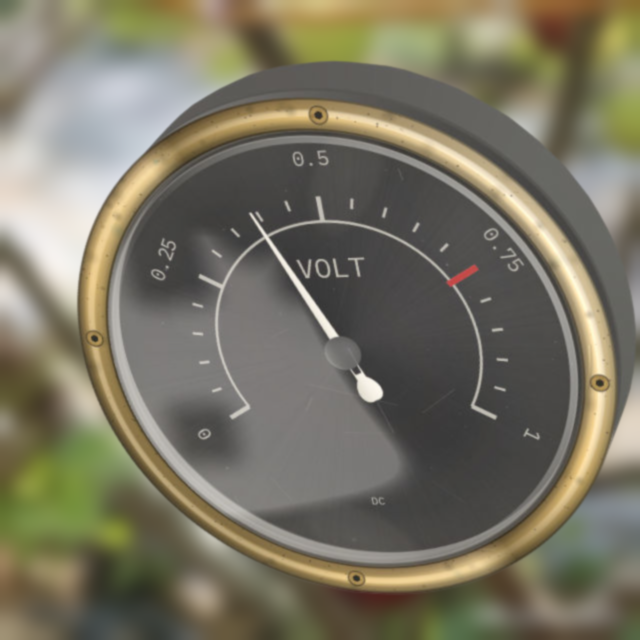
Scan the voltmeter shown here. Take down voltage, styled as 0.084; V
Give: 0.4; V
